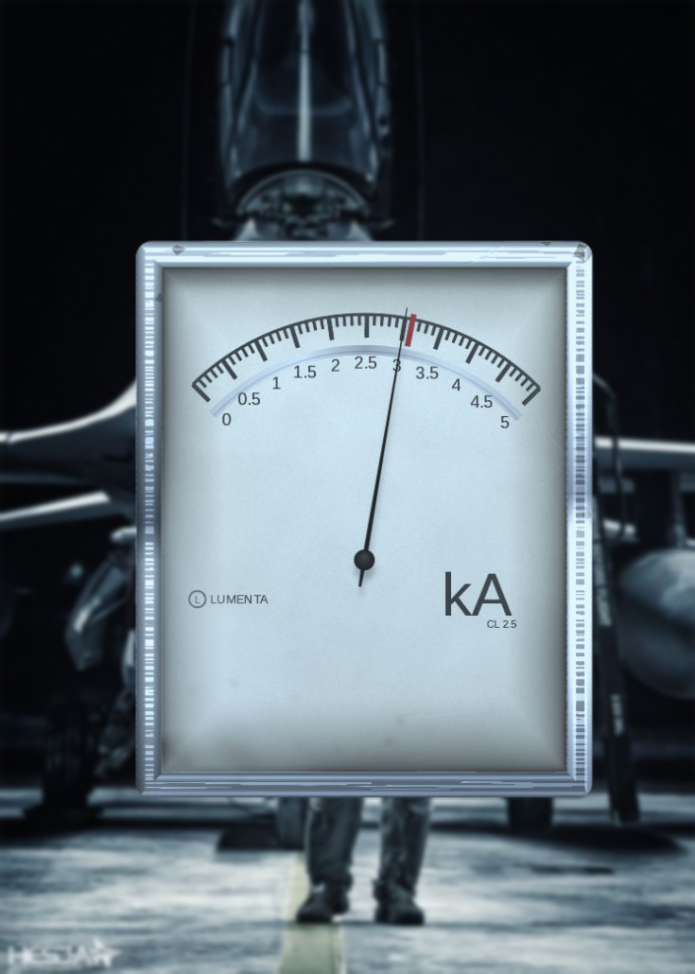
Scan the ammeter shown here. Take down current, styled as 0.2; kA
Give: 3; kA
